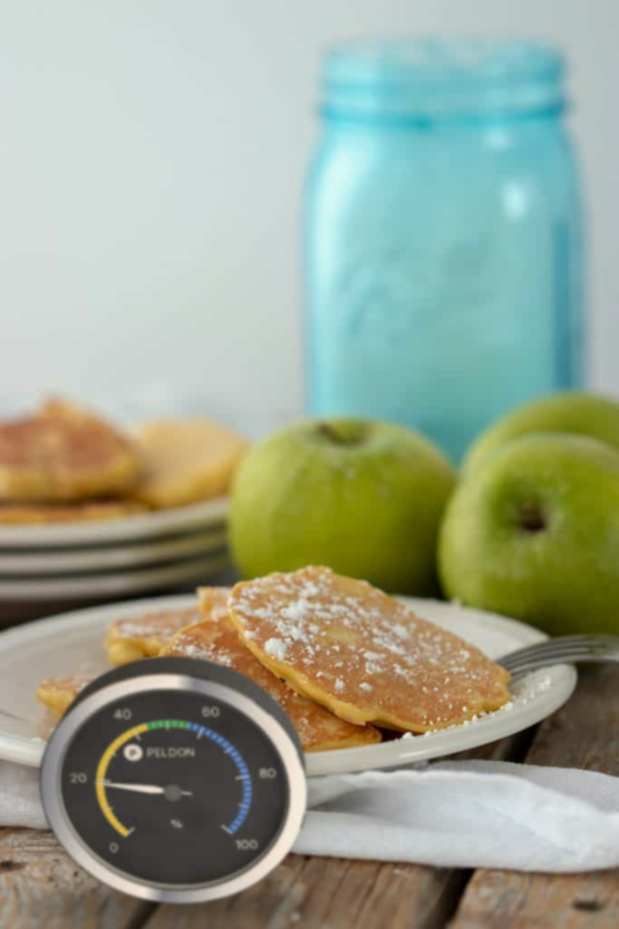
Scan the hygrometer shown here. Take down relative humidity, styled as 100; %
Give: 20; %
